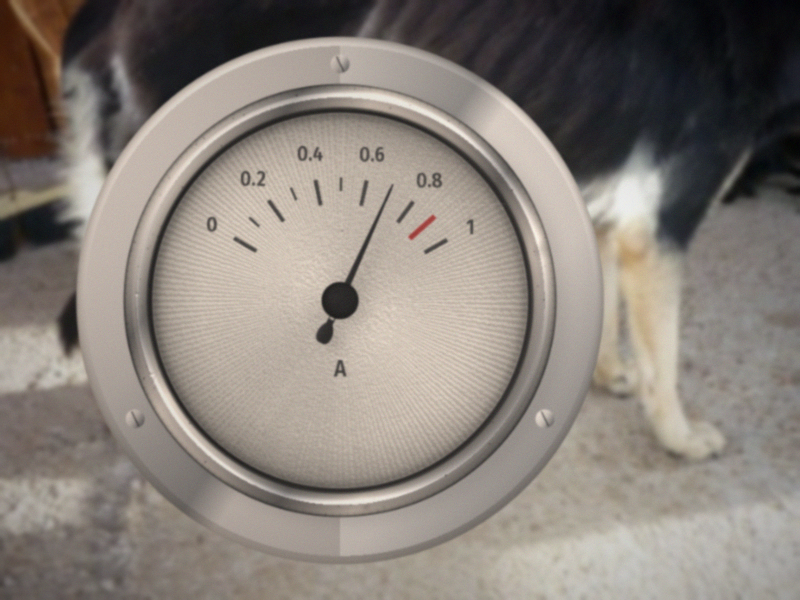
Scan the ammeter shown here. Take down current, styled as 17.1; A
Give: 0.7; A
